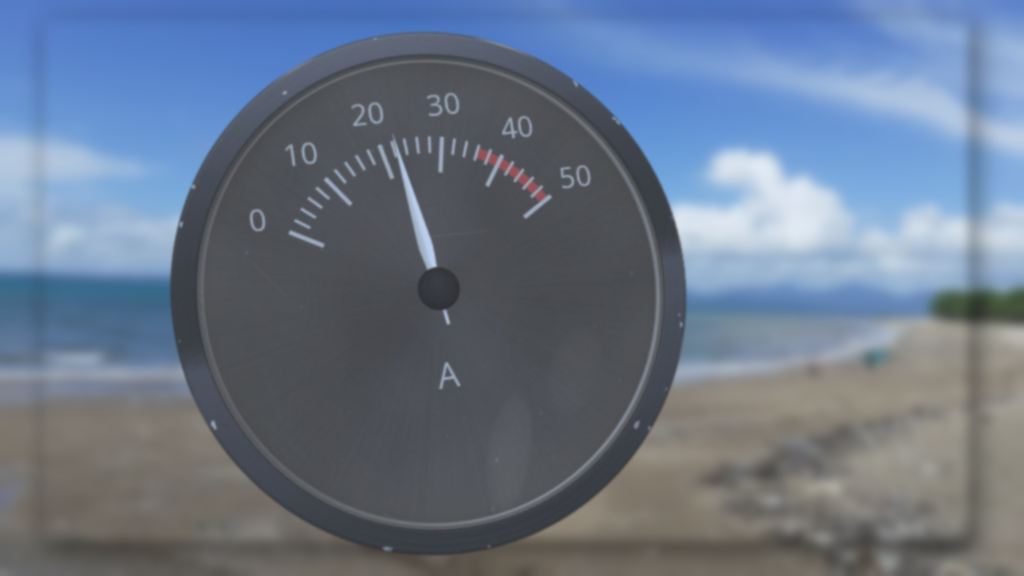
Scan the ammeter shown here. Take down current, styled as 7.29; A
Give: 22; A
